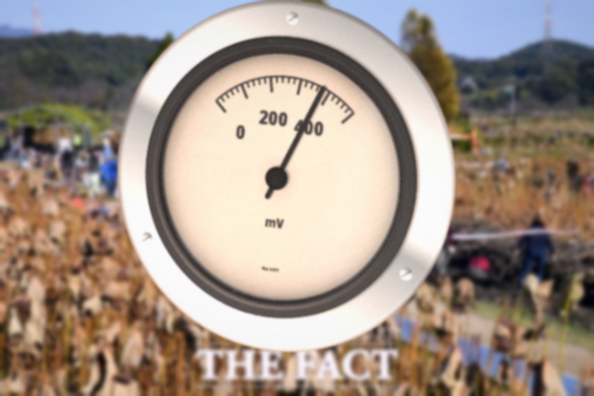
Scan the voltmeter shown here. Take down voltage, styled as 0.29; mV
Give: 380; mV
